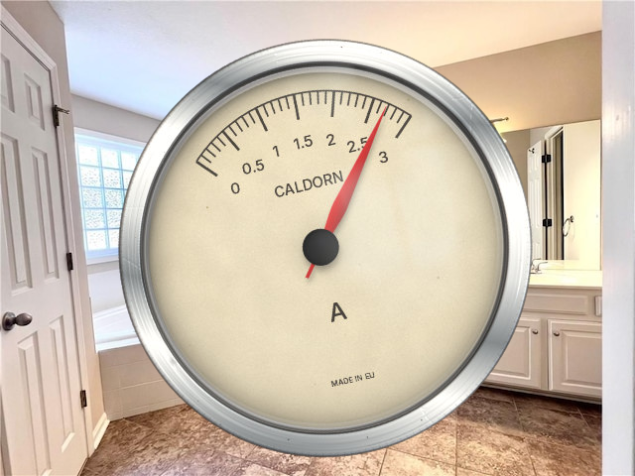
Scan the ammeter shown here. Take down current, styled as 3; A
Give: 2.7; A
